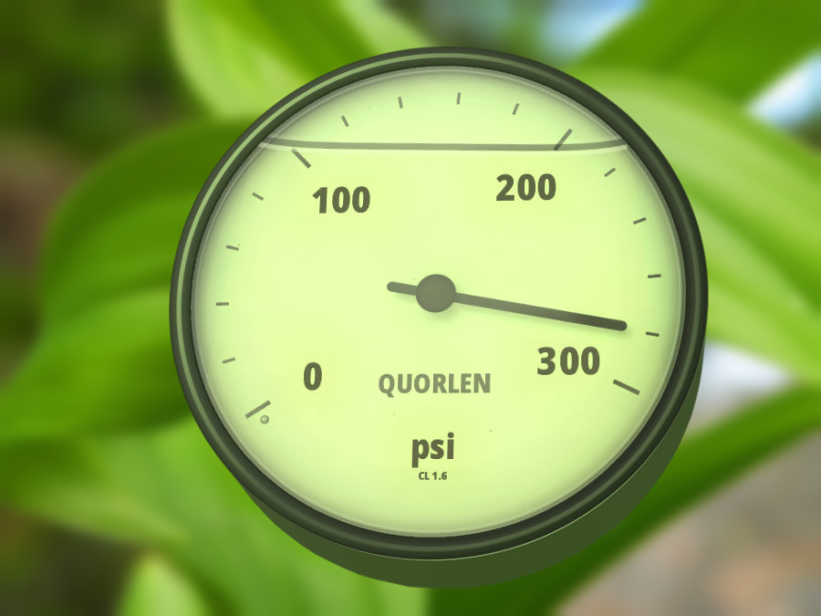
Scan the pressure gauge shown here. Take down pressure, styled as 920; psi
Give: 280; psi
